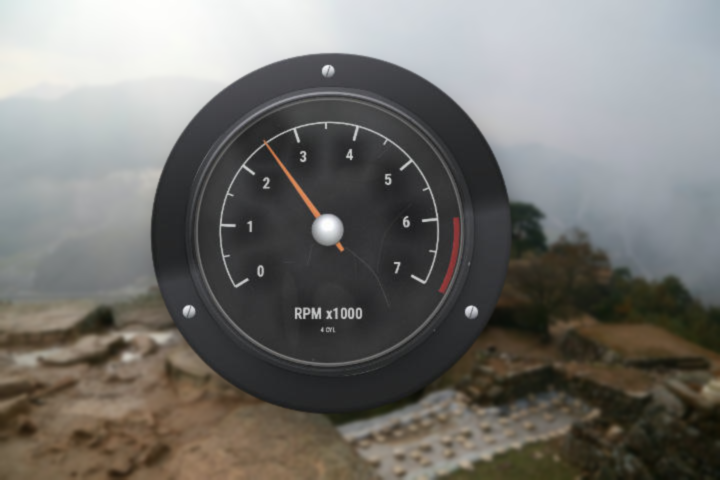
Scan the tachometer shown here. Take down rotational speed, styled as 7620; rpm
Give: 2500; rpm
